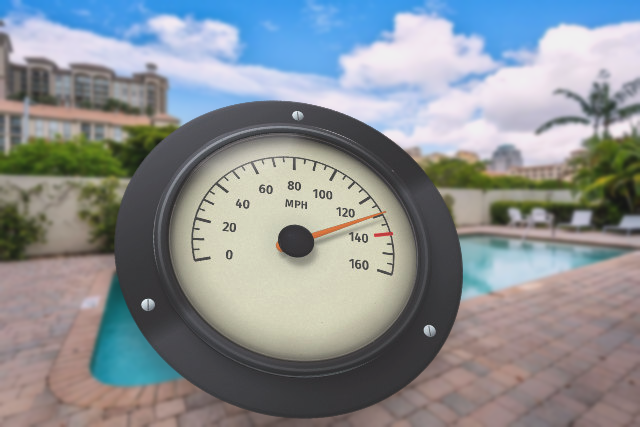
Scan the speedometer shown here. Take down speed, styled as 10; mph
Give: 130; mph
